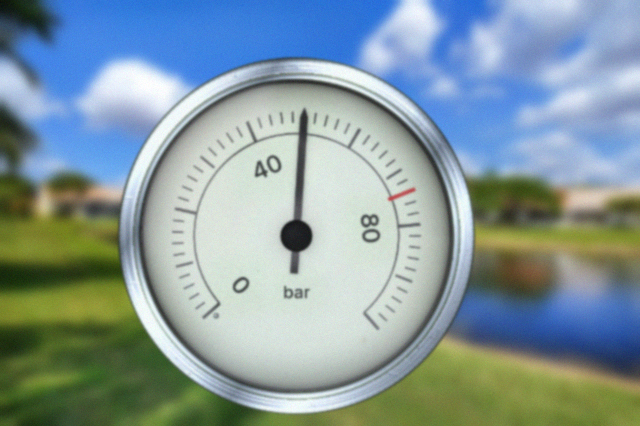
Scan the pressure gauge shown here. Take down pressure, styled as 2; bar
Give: 50; bar
